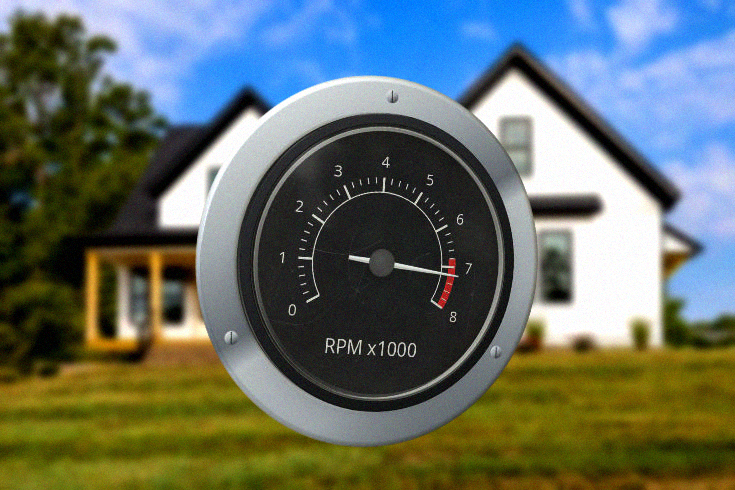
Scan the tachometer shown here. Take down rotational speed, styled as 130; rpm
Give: 7200; rpm
